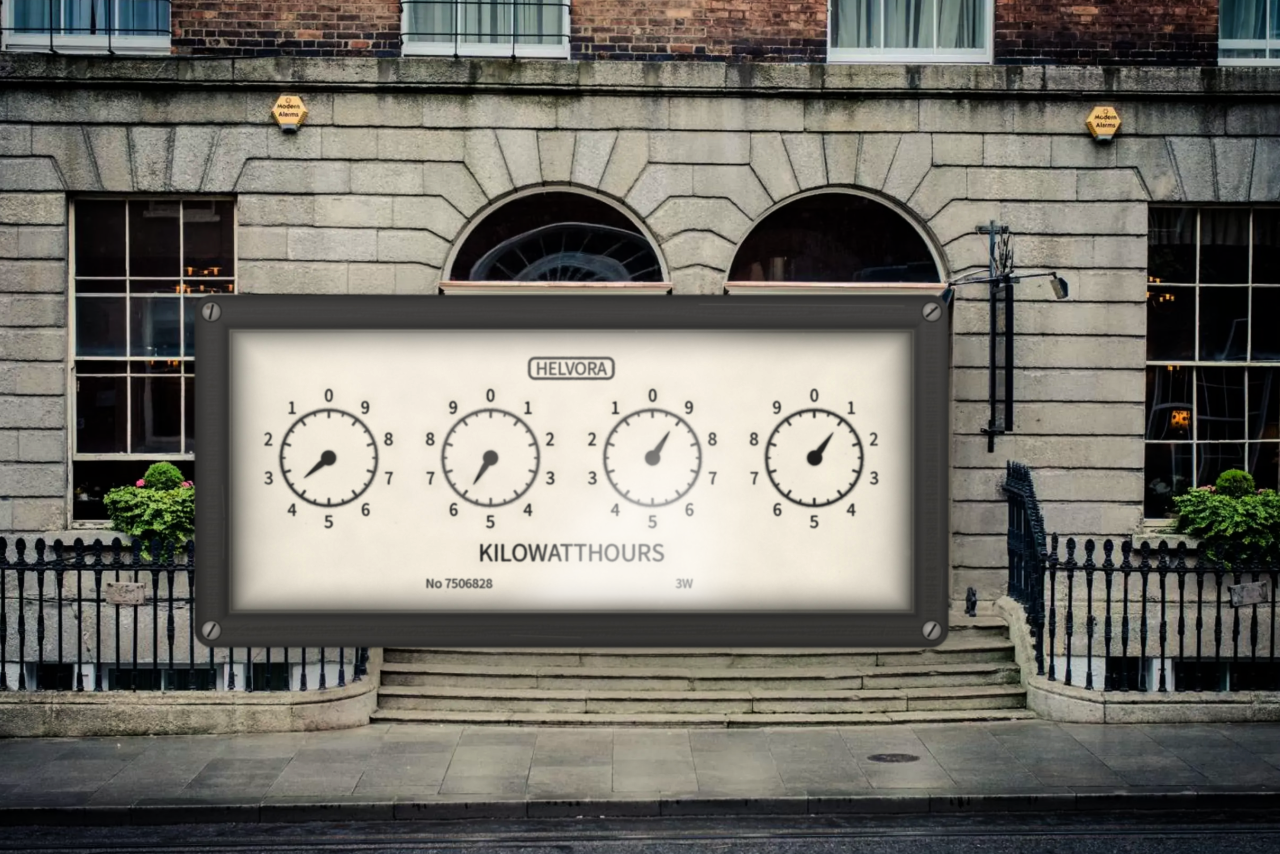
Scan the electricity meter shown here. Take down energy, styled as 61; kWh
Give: 3591; kWh
